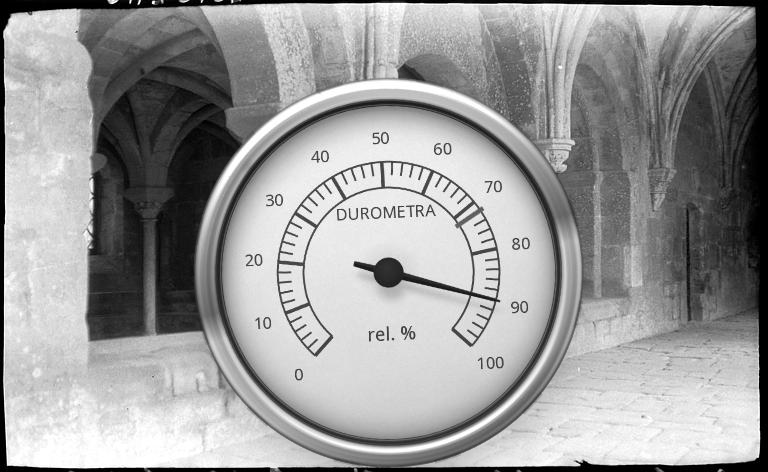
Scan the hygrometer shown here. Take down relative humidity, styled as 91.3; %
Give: 90; %
